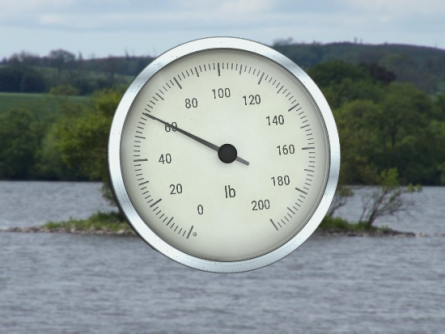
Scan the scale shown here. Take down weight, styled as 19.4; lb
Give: 60; lb
